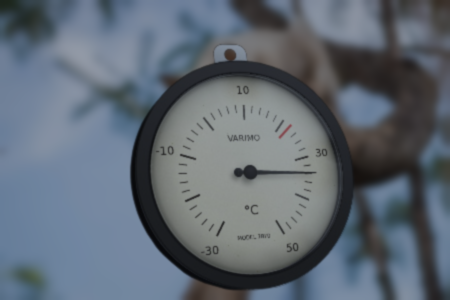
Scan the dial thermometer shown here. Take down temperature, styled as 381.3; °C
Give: 34; °C
